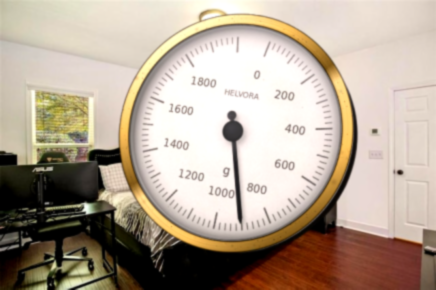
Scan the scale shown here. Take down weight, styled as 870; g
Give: 900; g
